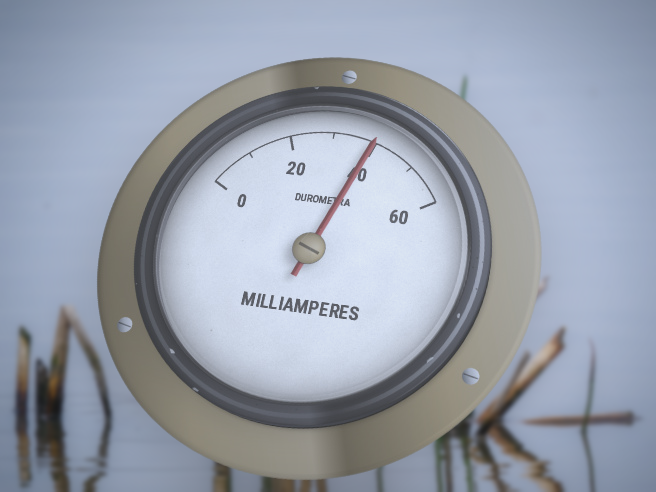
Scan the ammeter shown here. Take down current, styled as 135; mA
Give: 40; mA
